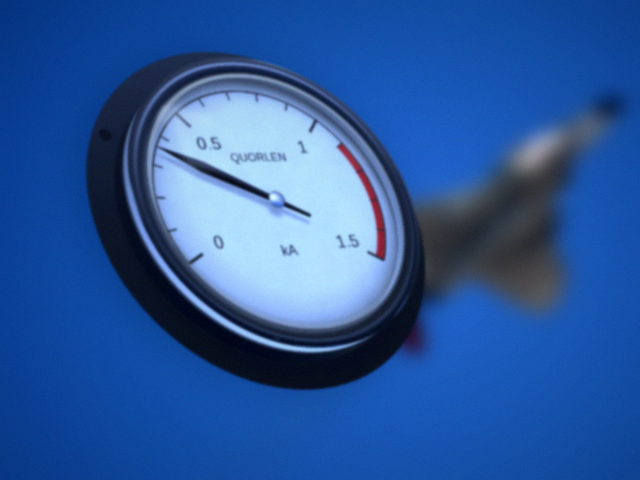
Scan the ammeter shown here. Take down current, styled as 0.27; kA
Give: 0.35; kA
